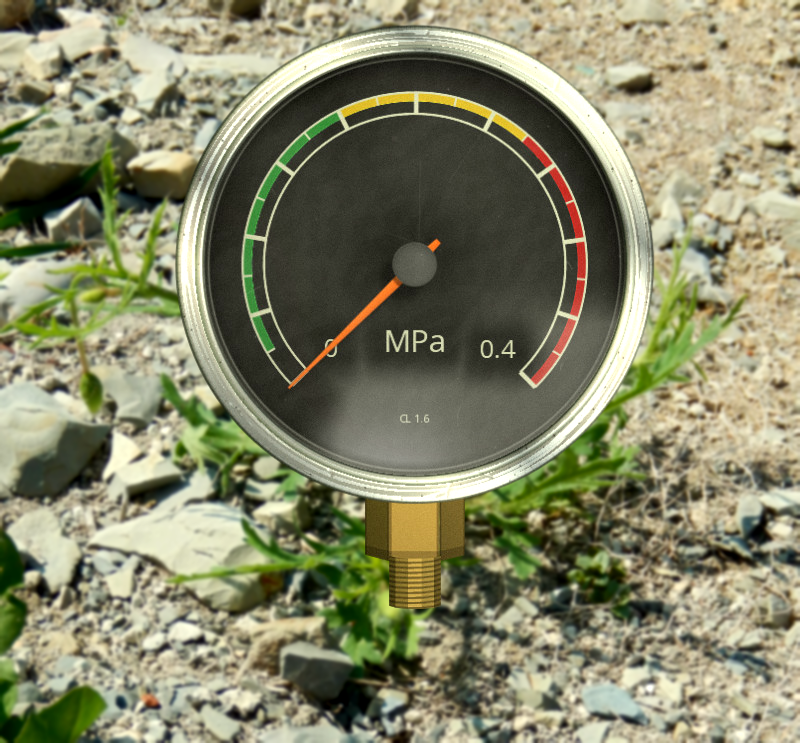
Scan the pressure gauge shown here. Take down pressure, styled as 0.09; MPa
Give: 0; MPa
